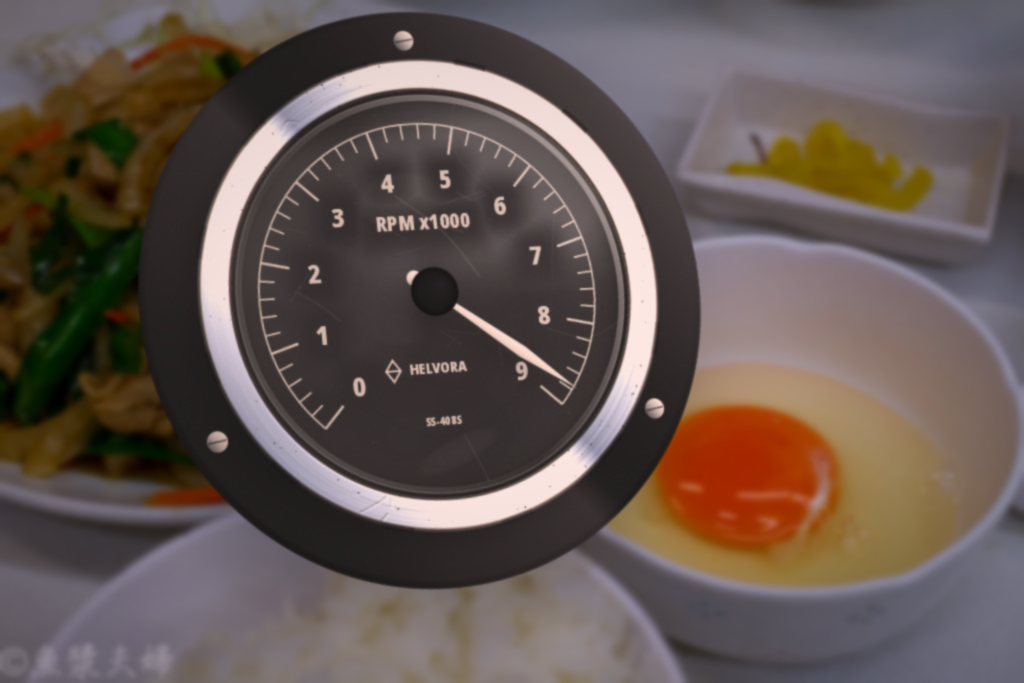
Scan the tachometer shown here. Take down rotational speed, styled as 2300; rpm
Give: 8800; rpm
